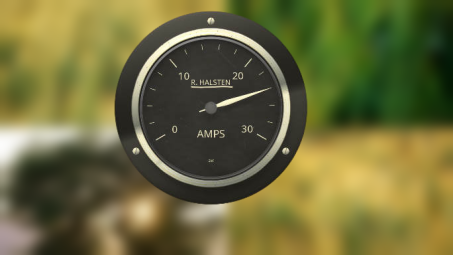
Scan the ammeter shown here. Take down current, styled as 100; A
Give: 24; A
